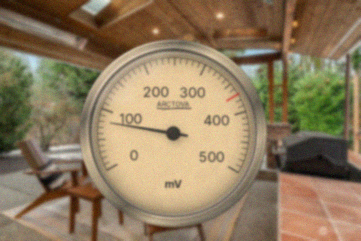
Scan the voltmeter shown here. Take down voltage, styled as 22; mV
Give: 80; mV
